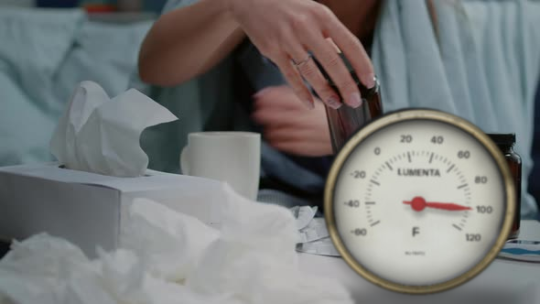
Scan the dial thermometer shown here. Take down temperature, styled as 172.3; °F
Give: 100; °F
